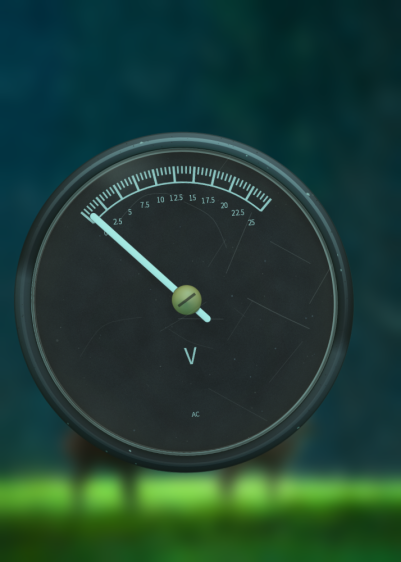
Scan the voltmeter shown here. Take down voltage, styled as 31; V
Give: 0.5; V
